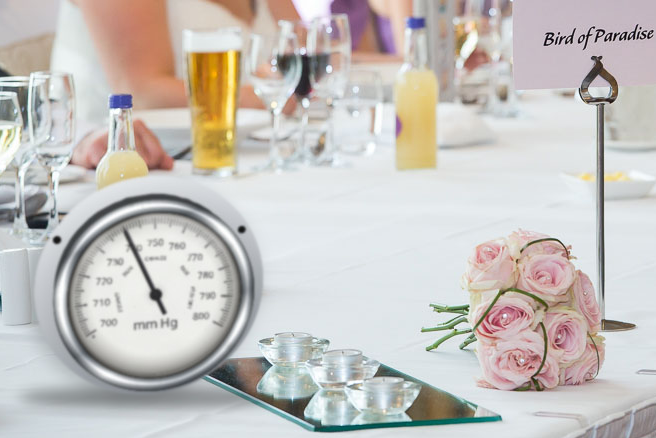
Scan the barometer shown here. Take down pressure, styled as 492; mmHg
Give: 740; mmHg
